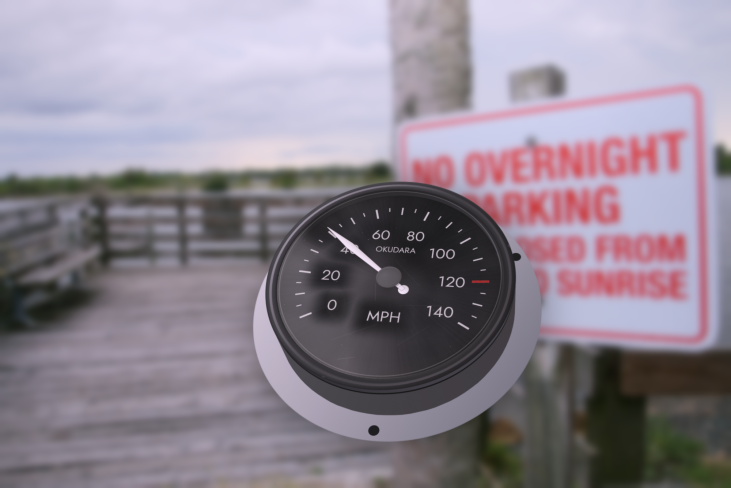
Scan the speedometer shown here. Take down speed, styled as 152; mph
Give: 40; mph
